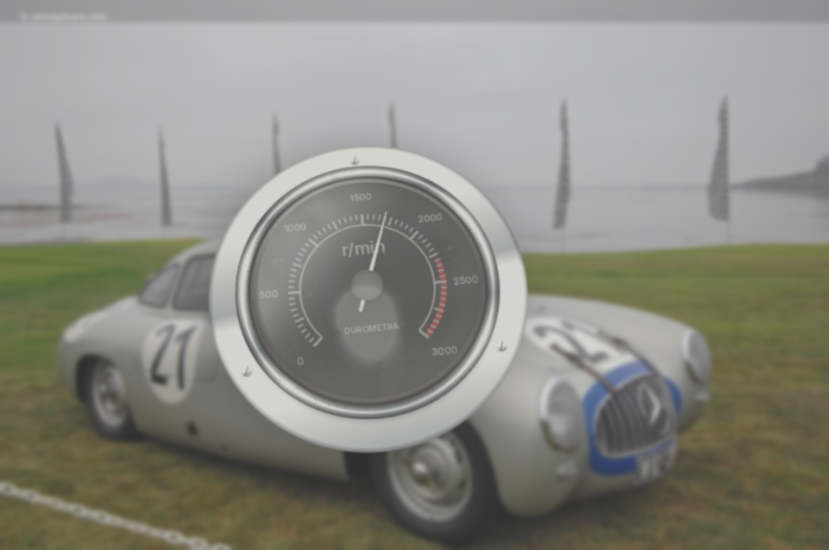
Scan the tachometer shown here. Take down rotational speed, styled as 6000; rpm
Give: 1700; rpm
